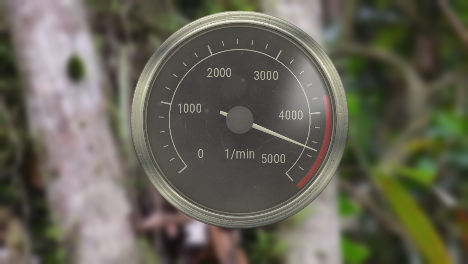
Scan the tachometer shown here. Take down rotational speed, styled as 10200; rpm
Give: 4500; rpm
